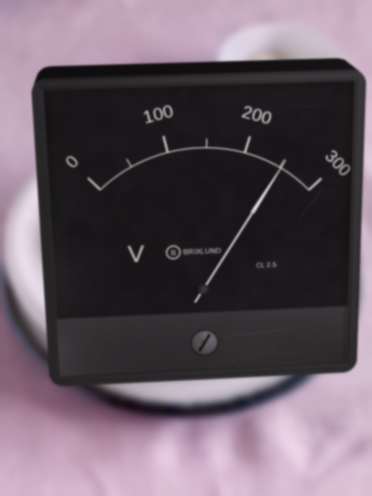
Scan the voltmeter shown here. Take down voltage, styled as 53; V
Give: 250; V
